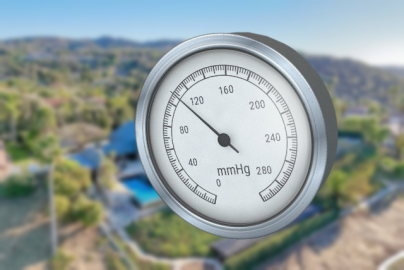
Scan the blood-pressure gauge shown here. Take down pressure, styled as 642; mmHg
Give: 110; mmHg
